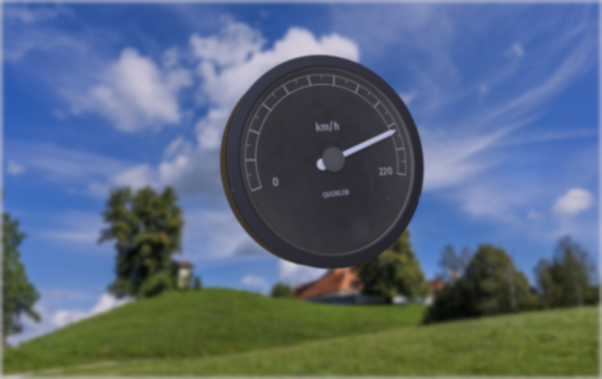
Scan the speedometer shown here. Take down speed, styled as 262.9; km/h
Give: 185; km/h
